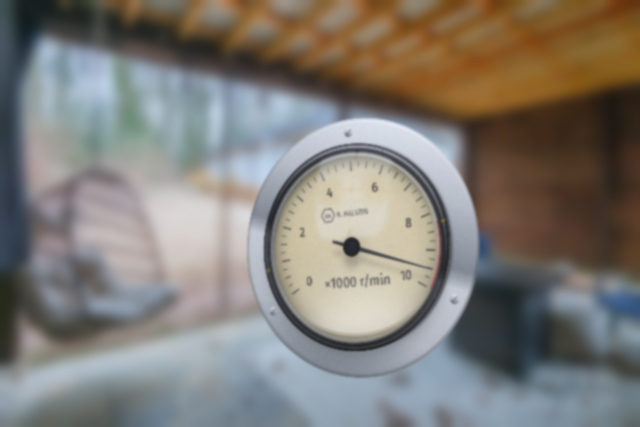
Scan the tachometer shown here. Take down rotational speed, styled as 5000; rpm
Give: 9500; rpm
